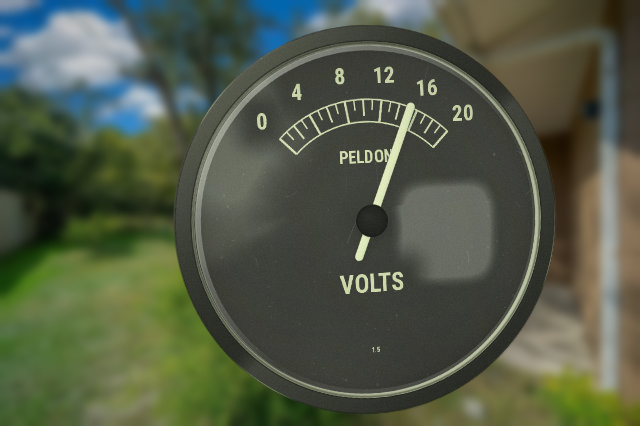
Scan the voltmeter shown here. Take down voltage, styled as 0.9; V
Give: 15; V
